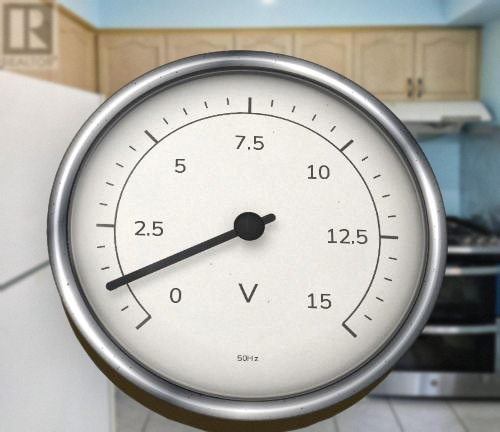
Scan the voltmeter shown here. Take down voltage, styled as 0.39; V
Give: 1; V
